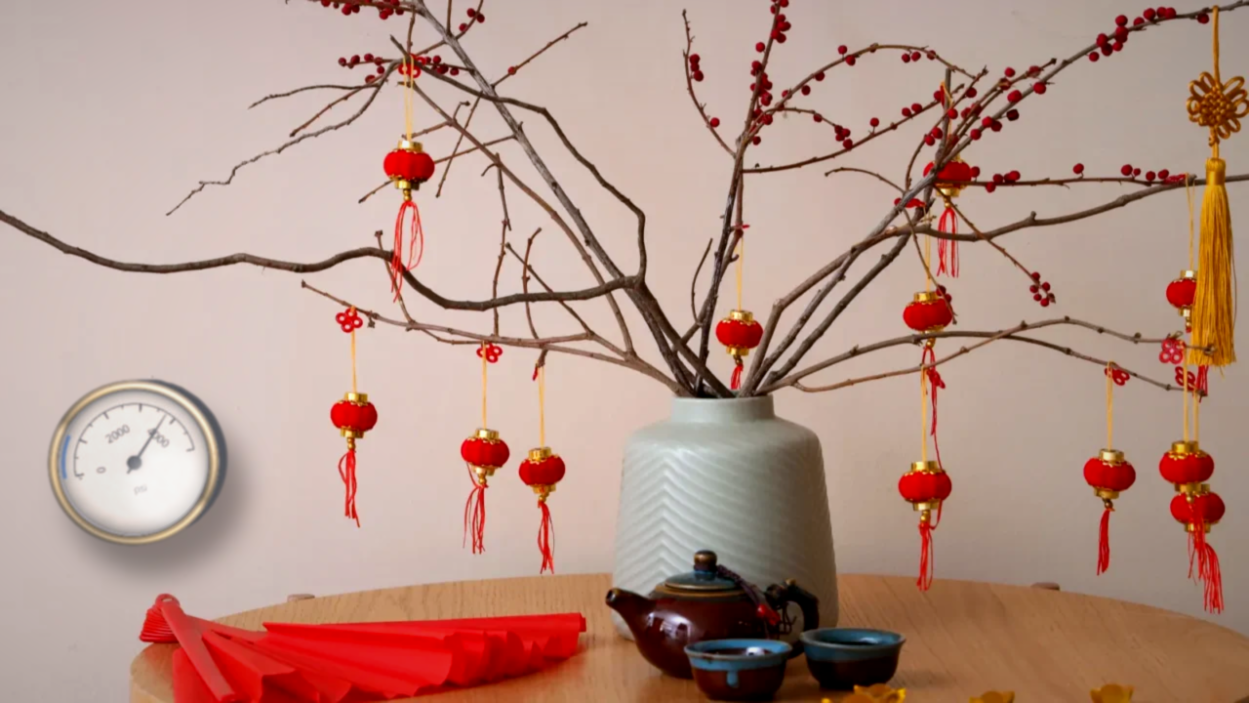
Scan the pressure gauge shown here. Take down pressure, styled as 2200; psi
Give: 3750; psi
